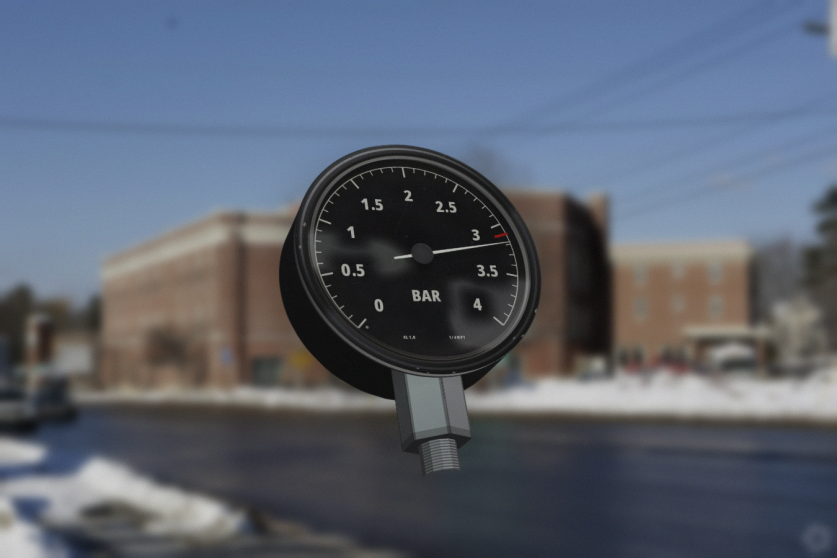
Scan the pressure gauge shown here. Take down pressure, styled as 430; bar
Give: 3.2; bar
